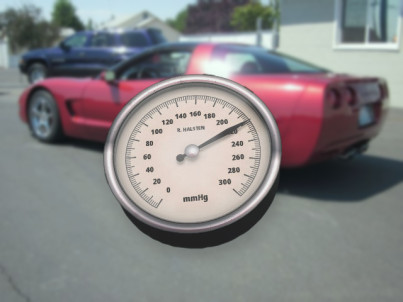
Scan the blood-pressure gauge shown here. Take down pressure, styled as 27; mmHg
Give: 220; mmHg
